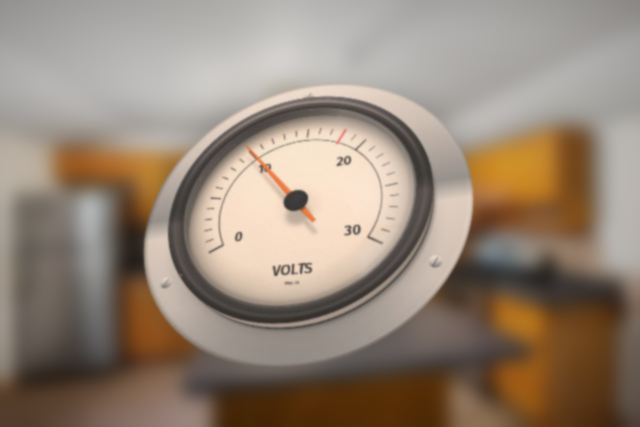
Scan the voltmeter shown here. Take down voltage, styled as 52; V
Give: 10; V
